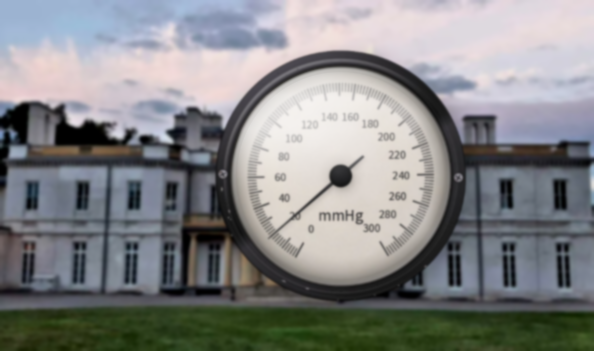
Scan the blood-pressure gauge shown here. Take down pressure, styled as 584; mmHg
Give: 20; mmHg
